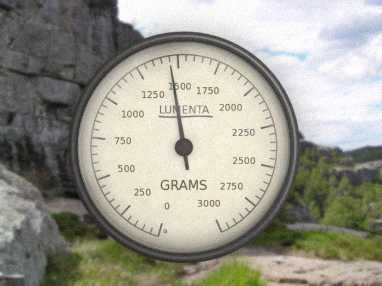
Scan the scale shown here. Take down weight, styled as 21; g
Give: 1450; g
